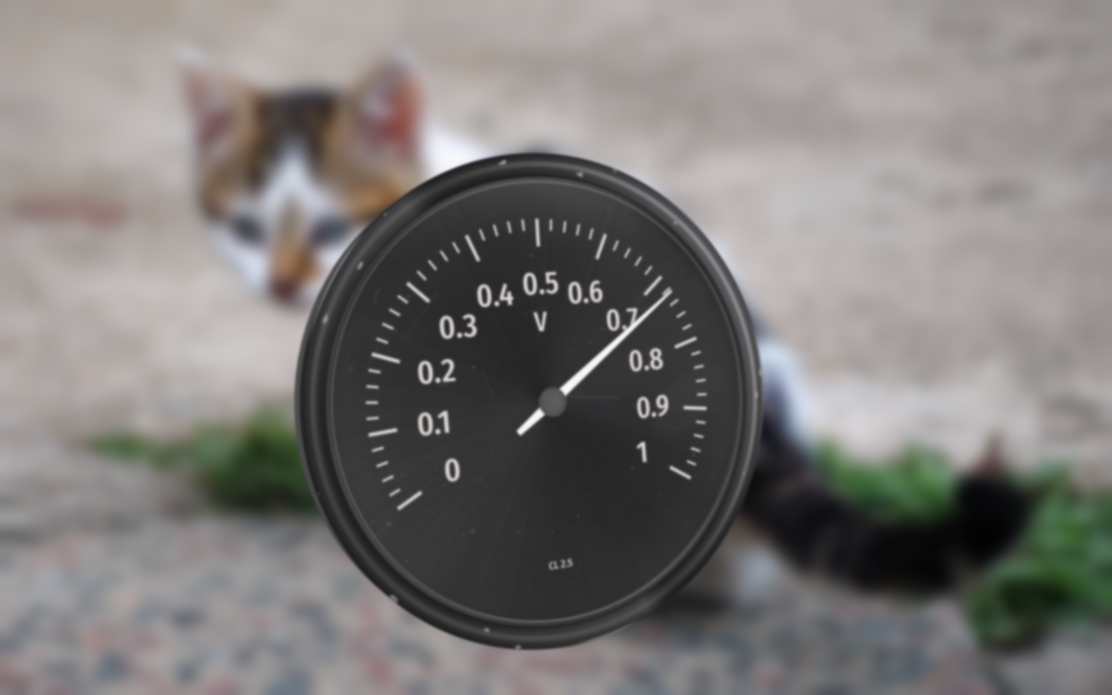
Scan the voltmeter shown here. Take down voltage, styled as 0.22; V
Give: 0.72; V
